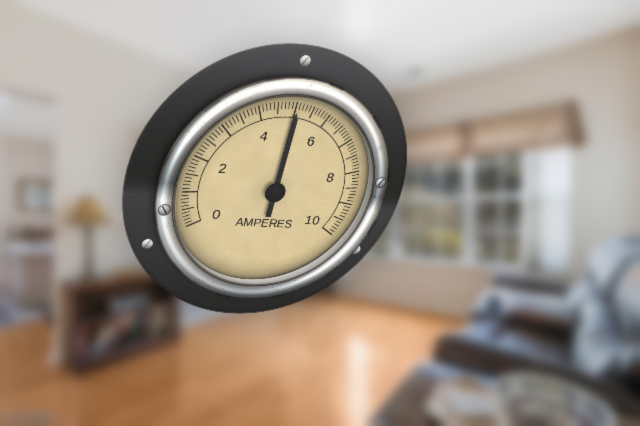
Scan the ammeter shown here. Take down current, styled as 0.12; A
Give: 5; A
